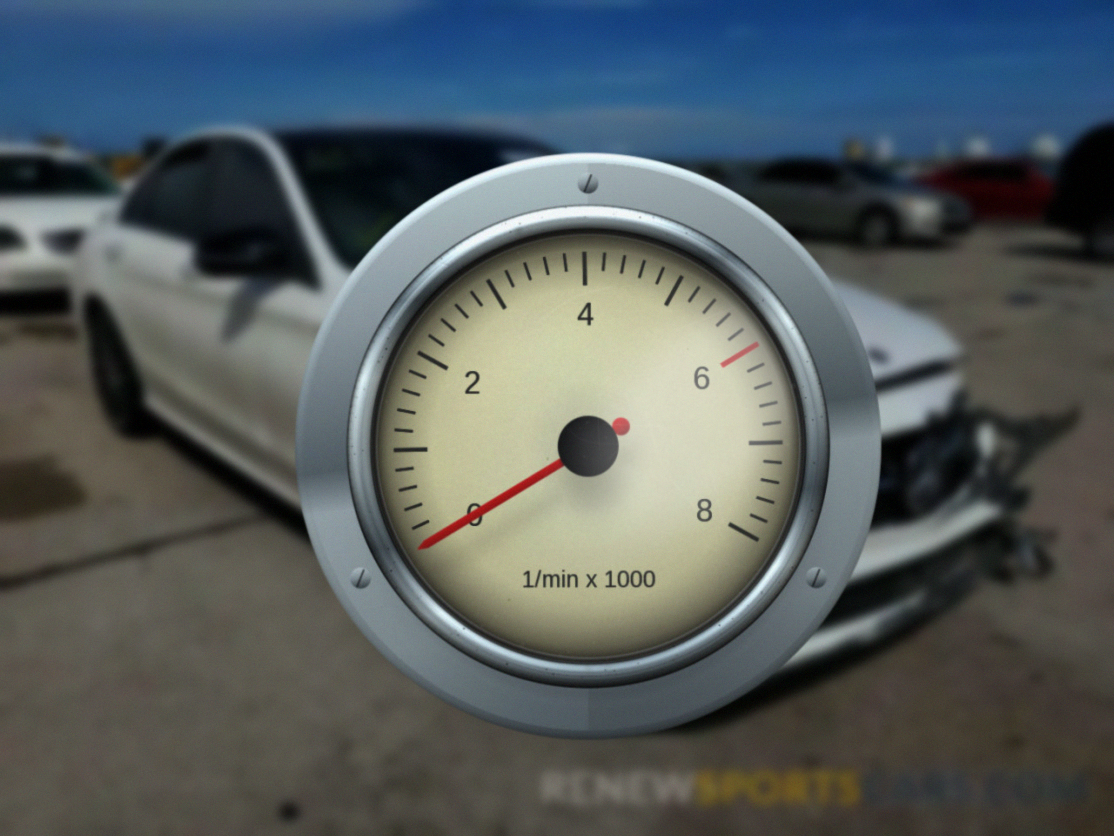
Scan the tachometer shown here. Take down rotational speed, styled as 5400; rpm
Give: 0; rpm
